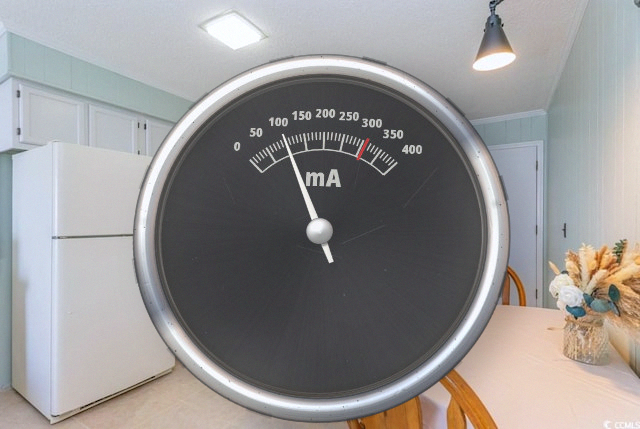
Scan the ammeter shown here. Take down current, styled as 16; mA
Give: 100; mA
